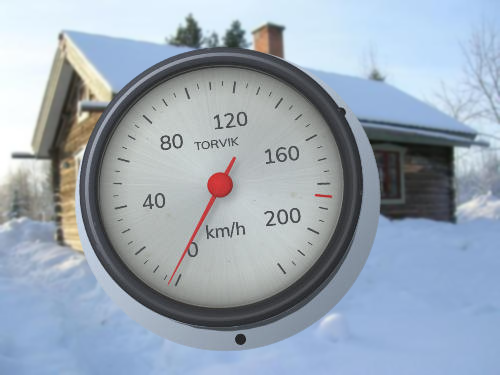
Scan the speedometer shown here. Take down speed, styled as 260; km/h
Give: 2.5; km/h
